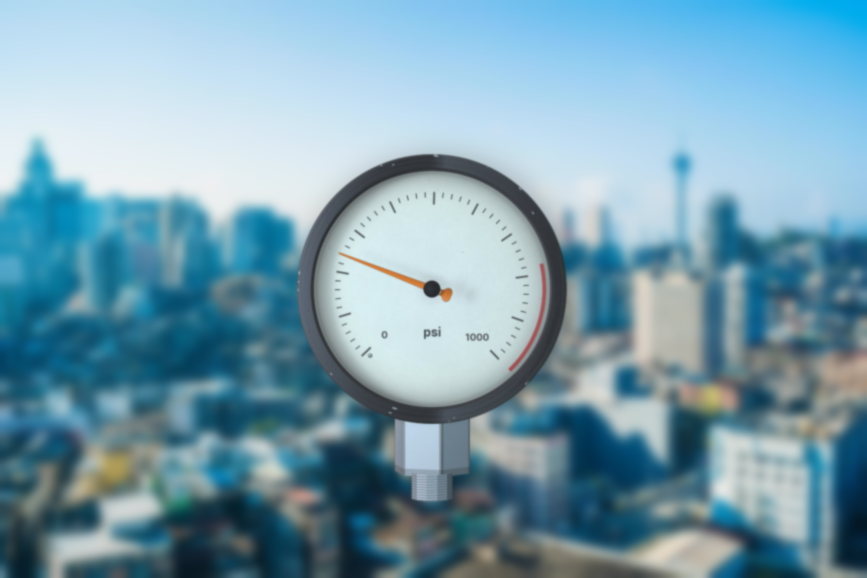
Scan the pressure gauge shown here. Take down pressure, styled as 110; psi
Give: 240; psi
